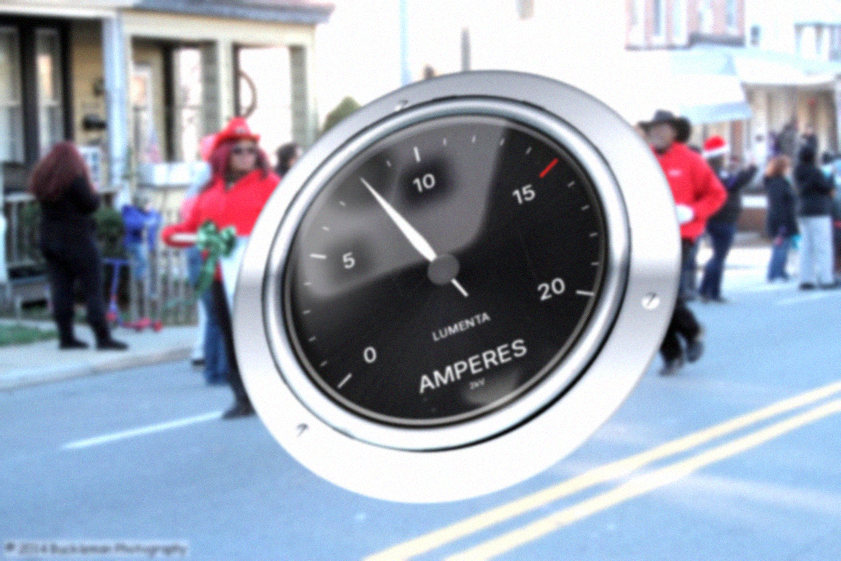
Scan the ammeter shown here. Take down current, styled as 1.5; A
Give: 8; A
